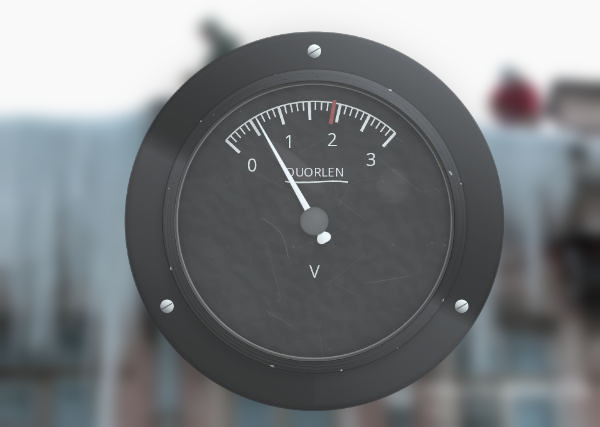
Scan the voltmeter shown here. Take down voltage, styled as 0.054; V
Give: 0.6; V
